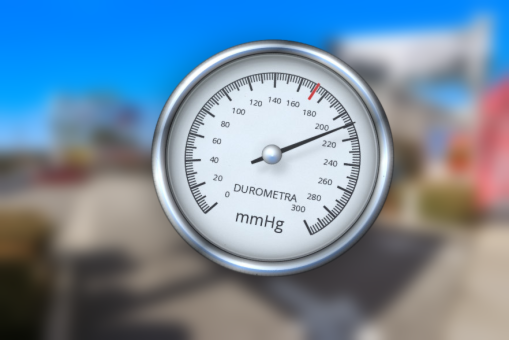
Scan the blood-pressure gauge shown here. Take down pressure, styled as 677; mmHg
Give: 210; mmHg
